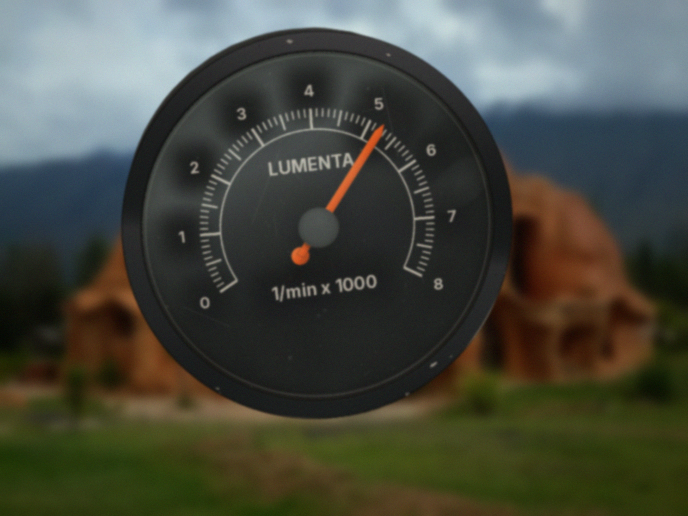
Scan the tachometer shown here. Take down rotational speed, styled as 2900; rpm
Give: 5200; rpm
